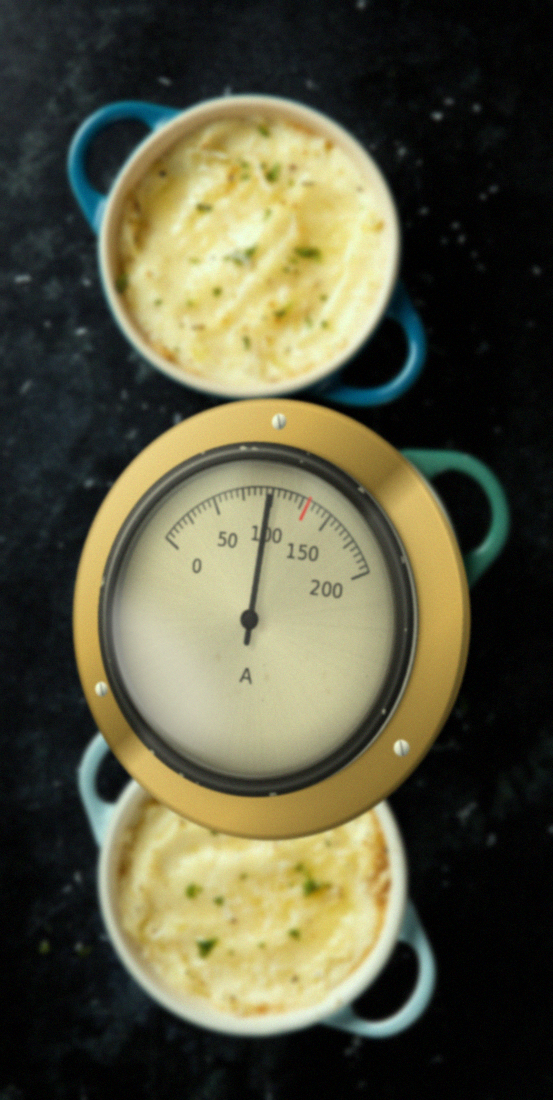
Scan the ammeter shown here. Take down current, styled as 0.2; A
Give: 100; A
